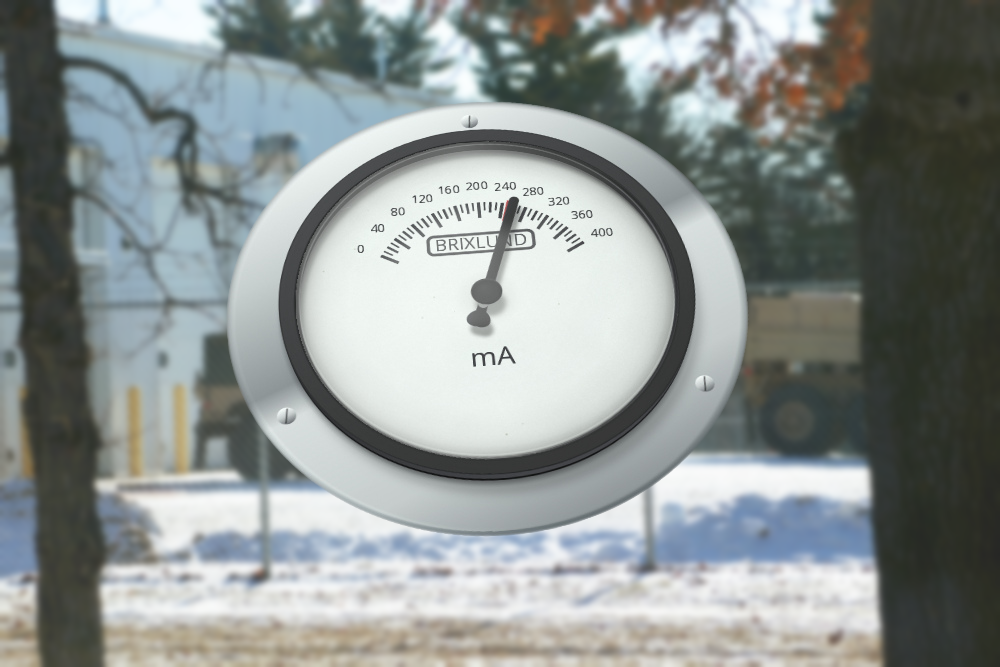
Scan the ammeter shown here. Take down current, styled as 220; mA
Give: 260; mA
